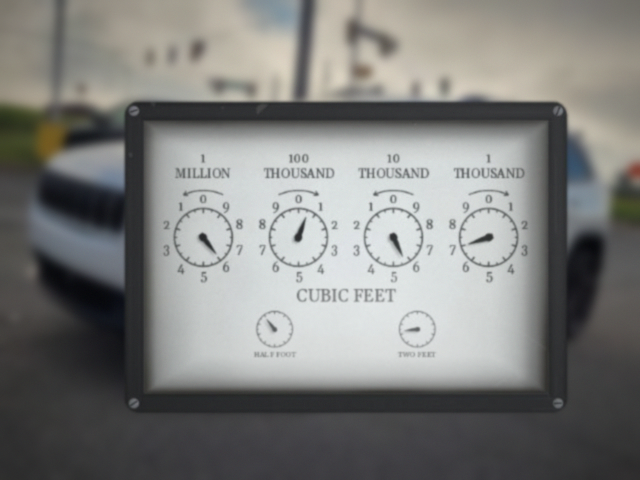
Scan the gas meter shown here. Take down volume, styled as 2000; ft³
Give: 605700; ft³
